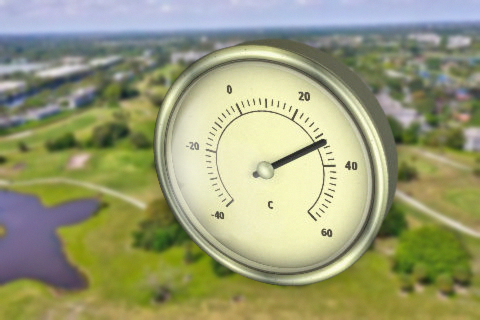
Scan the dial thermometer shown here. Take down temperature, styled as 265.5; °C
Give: 32; °C
